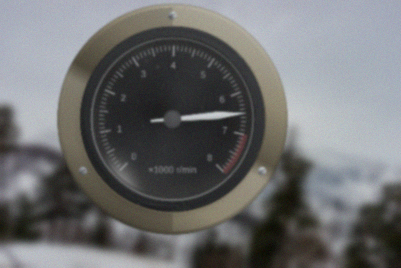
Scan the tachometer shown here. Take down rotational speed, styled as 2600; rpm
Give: 6500; rpm
